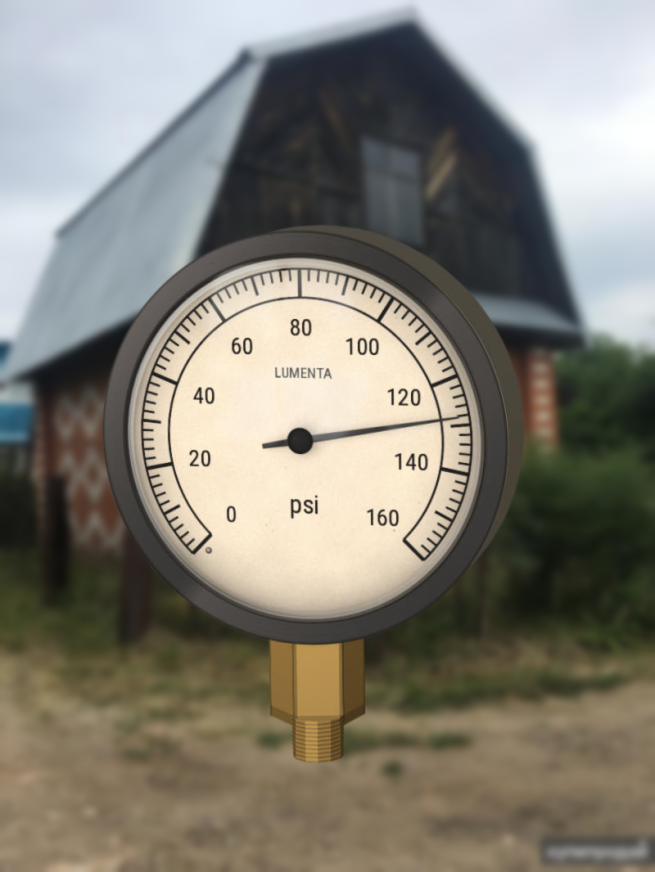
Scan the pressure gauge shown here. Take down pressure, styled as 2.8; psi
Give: 128; psi
